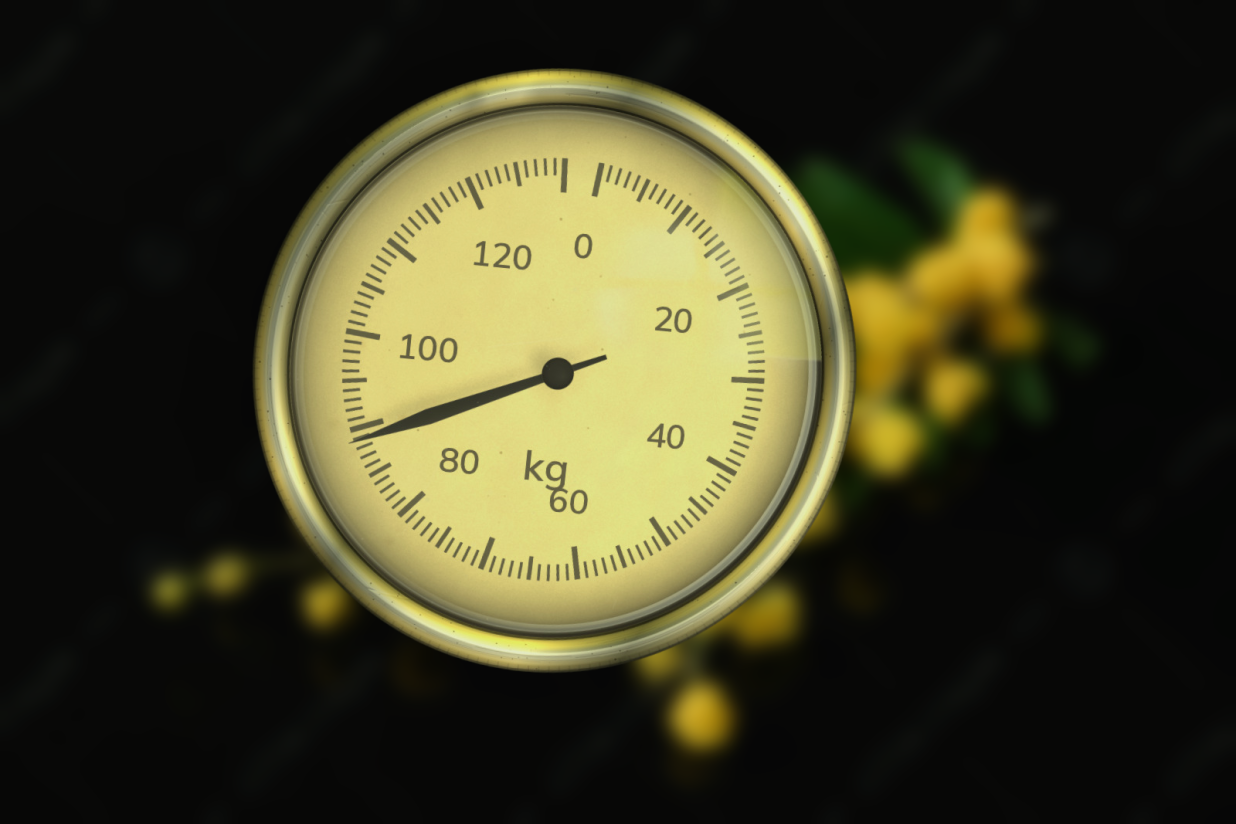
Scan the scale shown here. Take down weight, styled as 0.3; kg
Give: 89; kg
